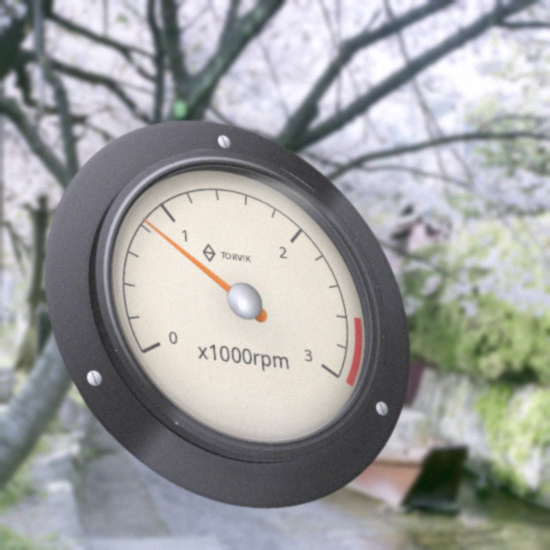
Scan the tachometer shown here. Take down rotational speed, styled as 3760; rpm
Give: 800; rpm
